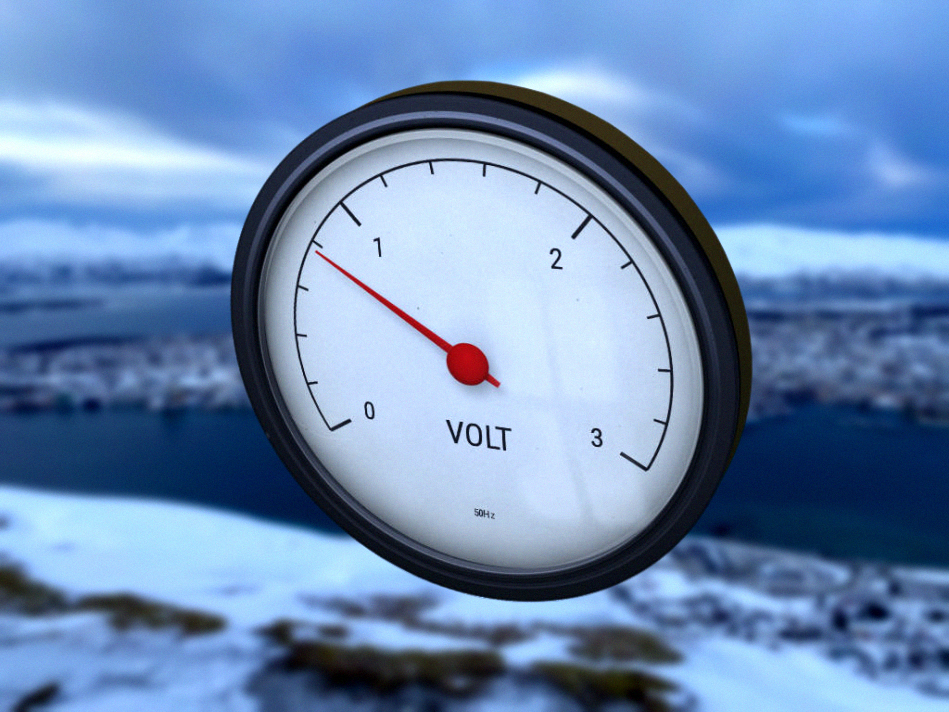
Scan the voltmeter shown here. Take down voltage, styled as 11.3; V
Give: 0.8; V
